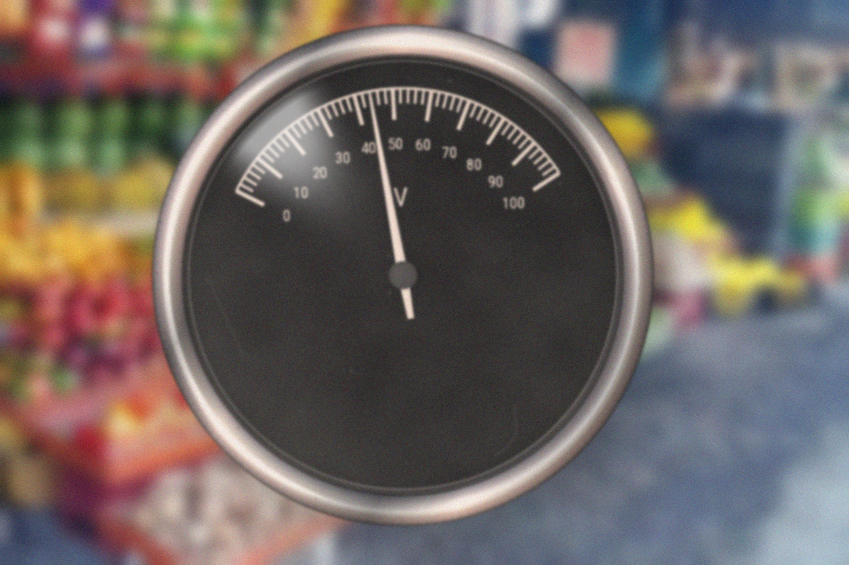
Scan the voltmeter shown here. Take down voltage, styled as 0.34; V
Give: 44; V
